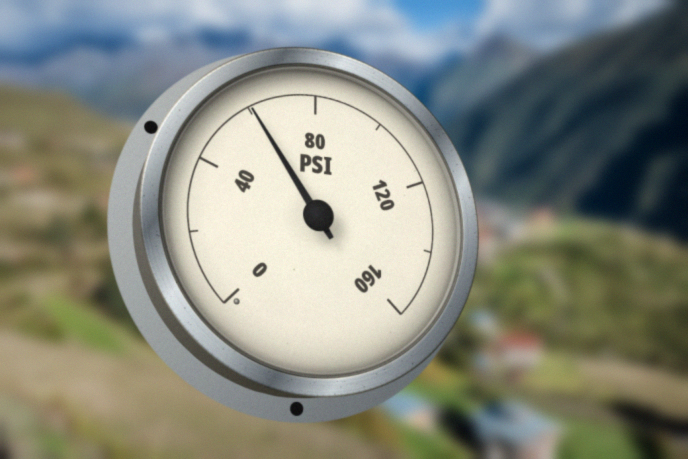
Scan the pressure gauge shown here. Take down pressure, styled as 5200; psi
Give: 60; psi
